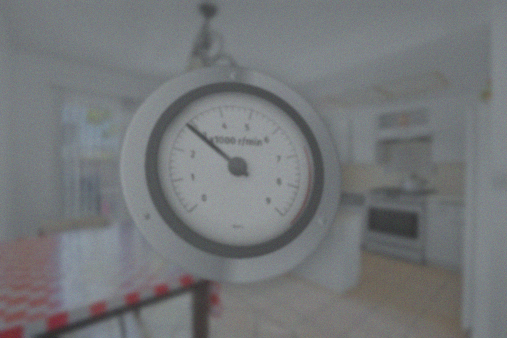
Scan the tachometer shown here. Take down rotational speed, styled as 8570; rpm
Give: 2800; rpm
